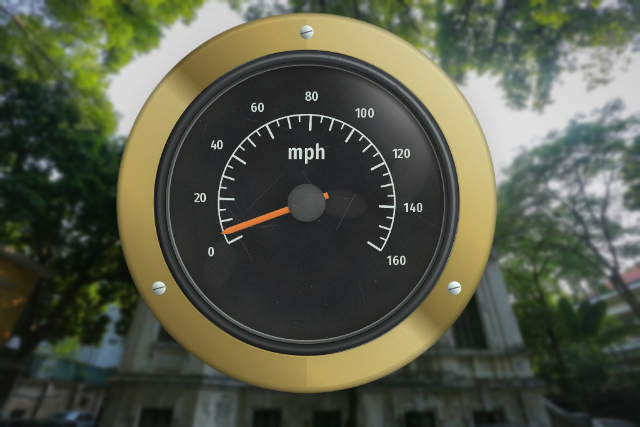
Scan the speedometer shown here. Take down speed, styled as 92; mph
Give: 5; mph
